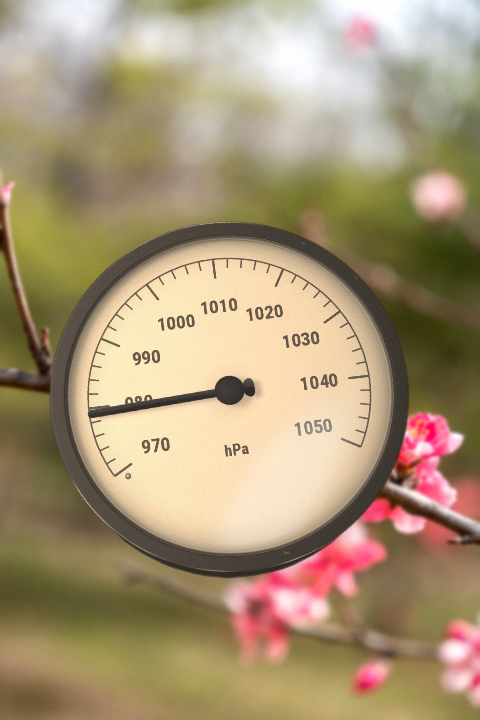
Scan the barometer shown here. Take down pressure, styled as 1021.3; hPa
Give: 979; hPa
